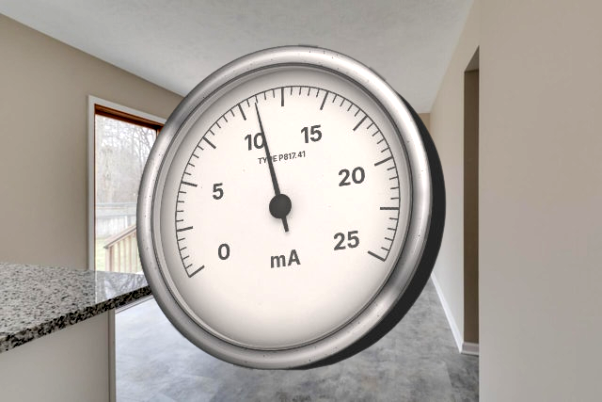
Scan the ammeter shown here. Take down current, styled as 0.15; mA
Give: 11; mA
